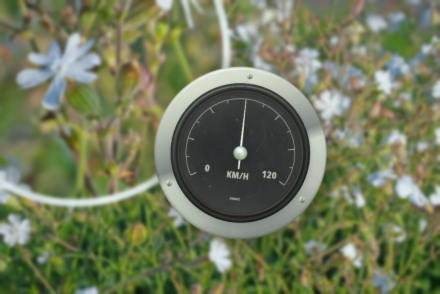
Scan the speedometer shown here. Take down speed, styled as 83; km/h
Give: 60; km/h
